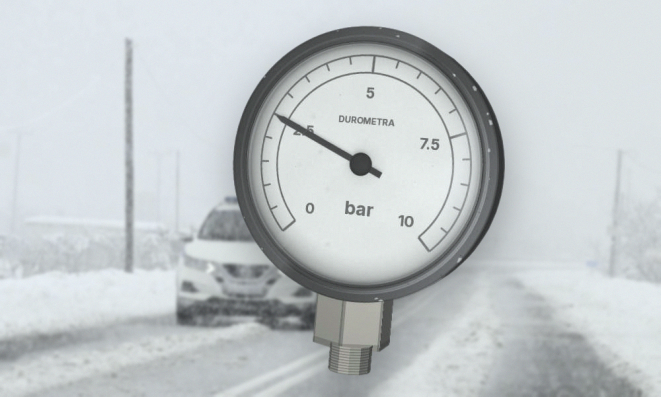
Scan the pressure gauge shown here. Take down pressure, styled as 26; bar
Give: 2.5; bar
